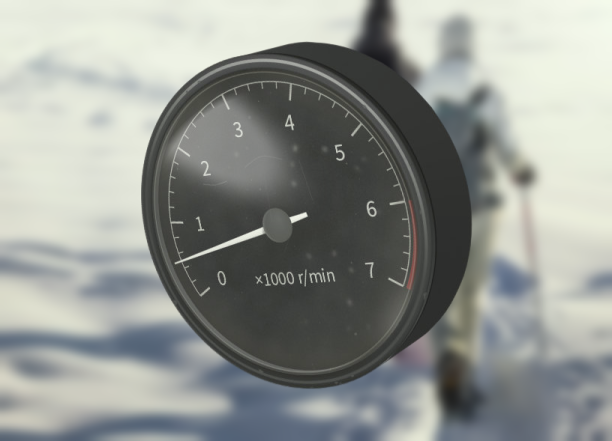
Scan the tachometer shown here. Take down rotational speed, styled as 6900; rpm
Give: 500; rpm
